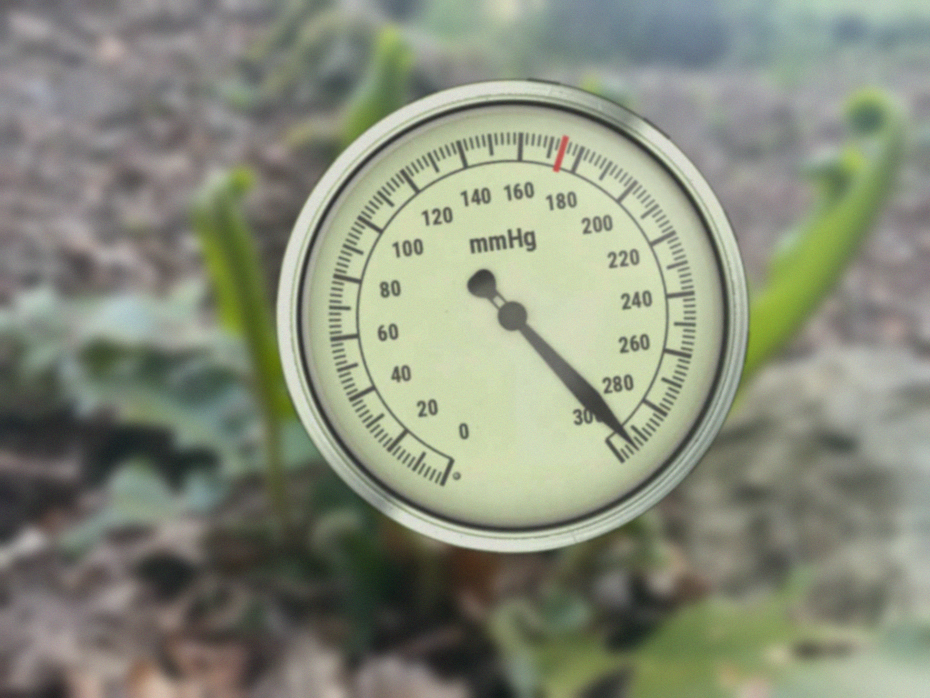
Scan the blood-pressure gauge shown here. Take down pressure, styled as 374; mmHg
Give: 294; mmHg
